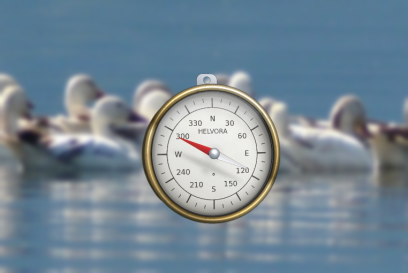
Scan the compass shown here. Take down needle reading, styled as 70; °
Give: 295; °
